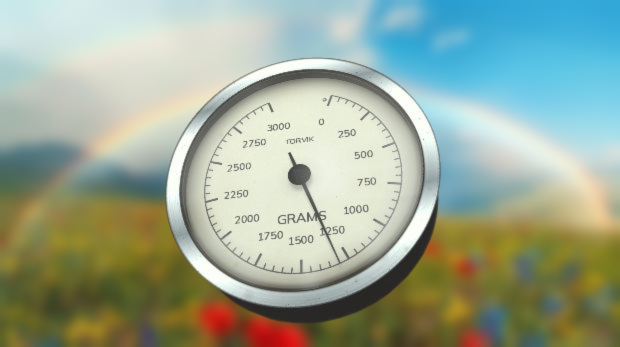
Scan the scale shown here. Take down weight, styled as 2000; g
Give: 1300; g
